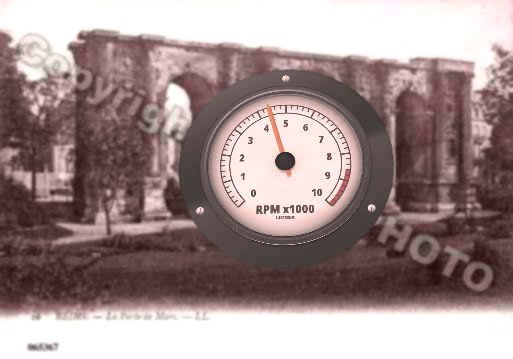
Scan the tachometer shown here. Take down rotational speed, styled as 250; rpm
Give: 4400; rpm
